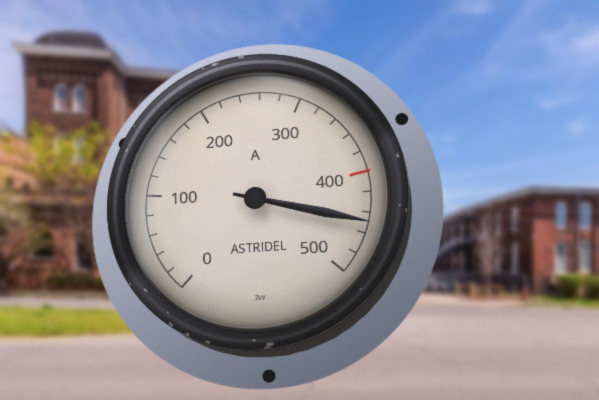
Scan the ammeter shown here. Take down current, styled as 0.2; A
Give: 450; A
